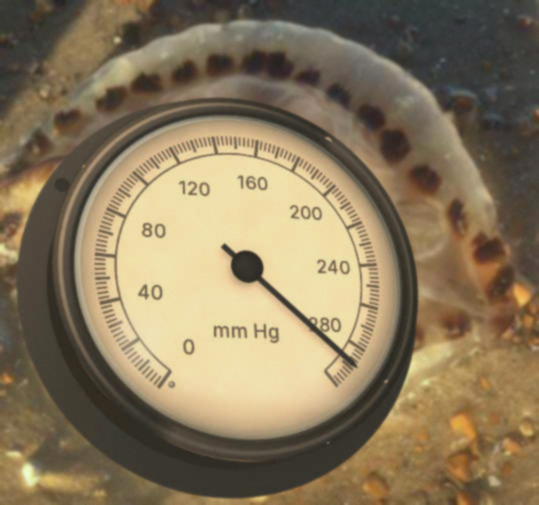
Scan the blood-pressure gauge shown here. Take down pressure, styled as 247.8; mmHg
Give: 290; mmHg
